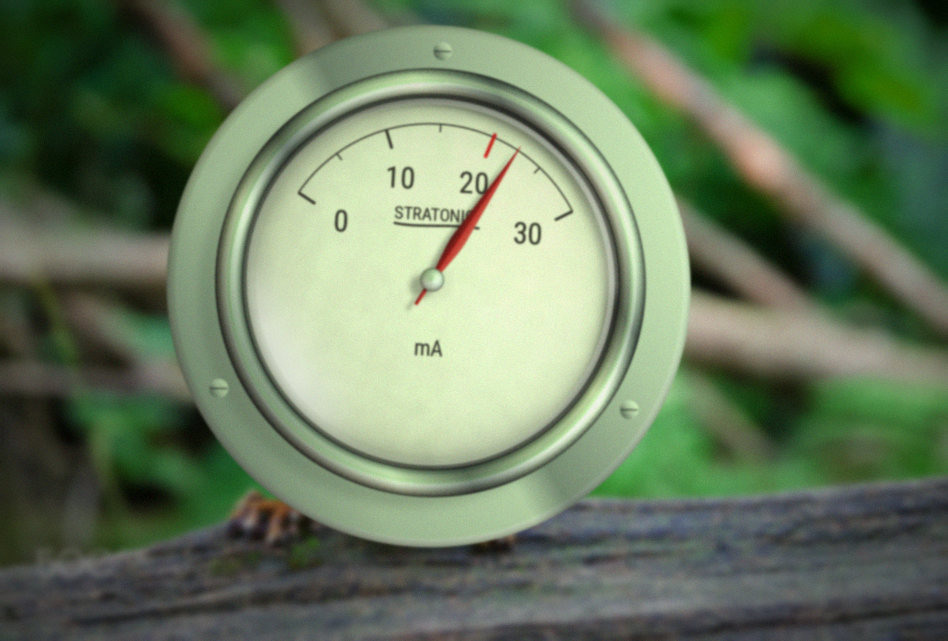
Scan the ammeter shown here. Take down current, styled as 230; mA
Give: 22.5; mA
